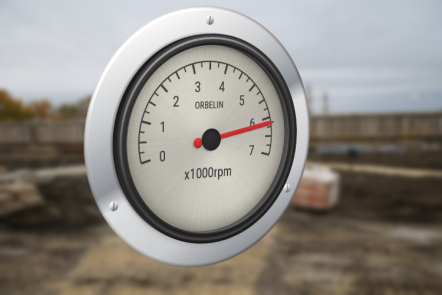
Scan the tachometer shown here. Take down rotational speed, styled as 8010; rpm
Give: 6125; rpm
